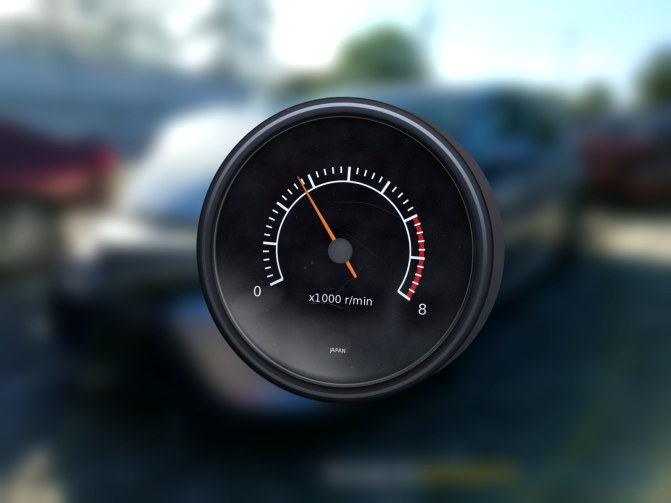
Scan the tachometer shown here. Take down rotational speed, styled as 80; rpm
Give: 2800; rpm
